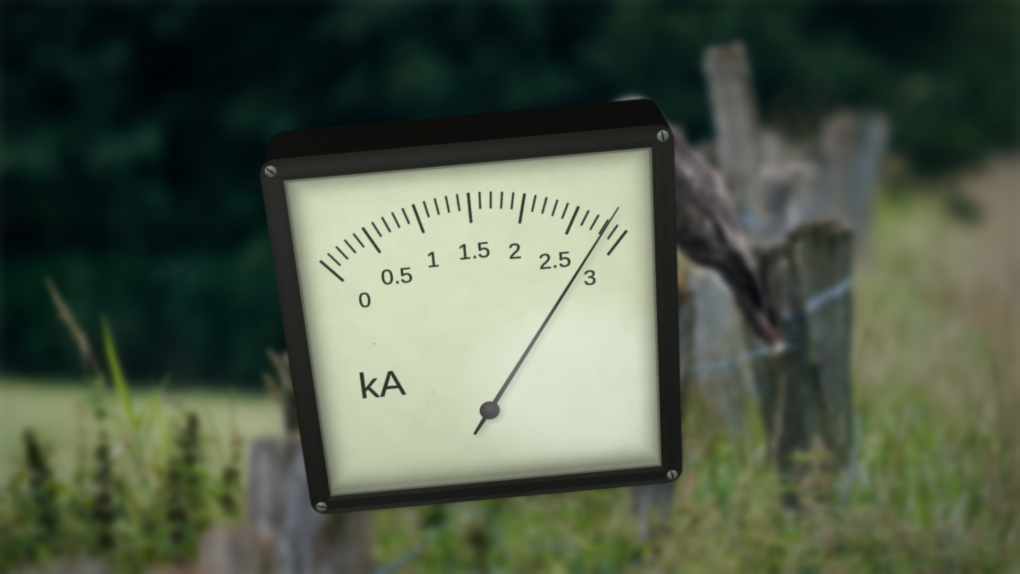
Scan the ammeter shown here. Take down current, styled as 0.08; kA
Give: 2.8; kA
